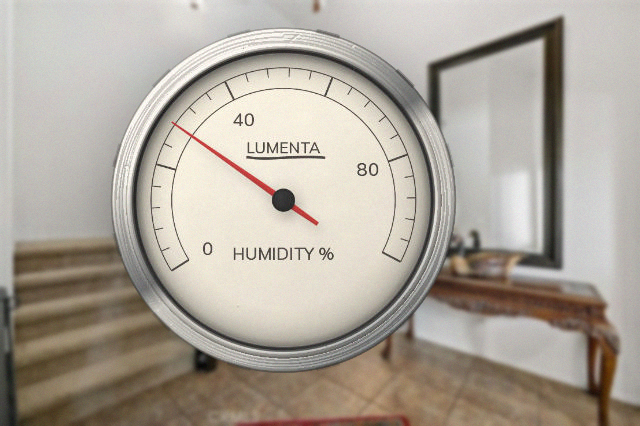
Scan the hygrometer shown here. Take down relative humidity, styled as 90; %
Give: 28; %
